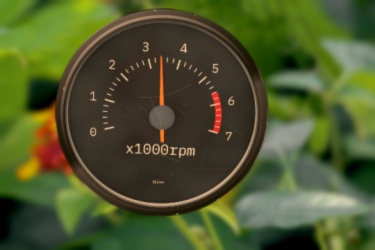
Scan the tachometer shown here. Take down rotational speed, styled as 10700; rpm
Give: 3400; rpm
